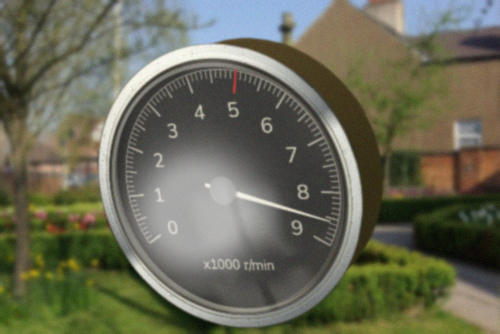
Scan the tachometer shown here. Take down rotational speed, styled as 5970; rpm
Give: 8500; rpm
